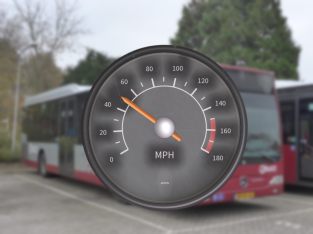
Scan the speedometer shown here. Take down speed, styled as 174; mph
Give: 50; mph
